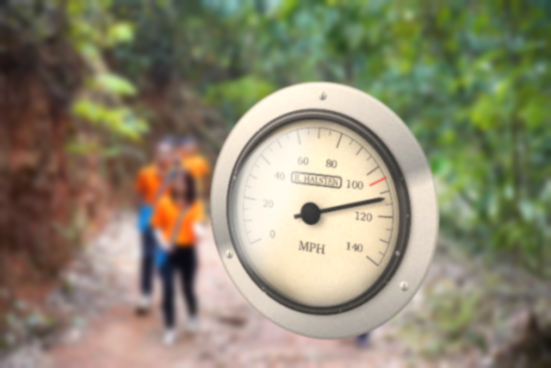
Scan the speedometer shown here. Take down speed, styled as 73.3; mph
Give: 112.5; mph
